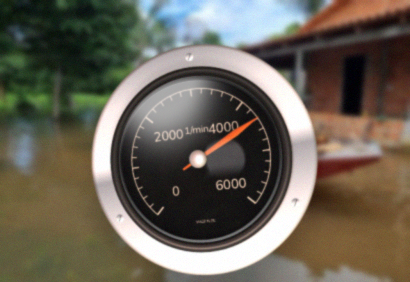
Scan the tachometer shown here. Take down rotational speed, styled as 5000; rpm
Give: 4400; rpm
